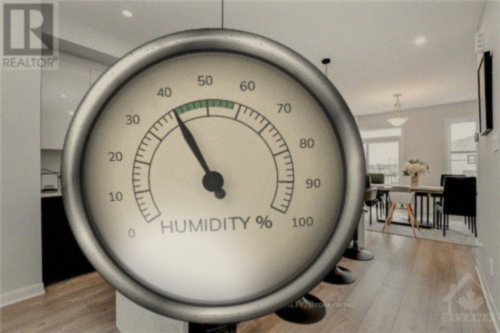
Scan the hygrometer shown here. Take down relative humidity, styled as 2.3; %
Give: 40; %
